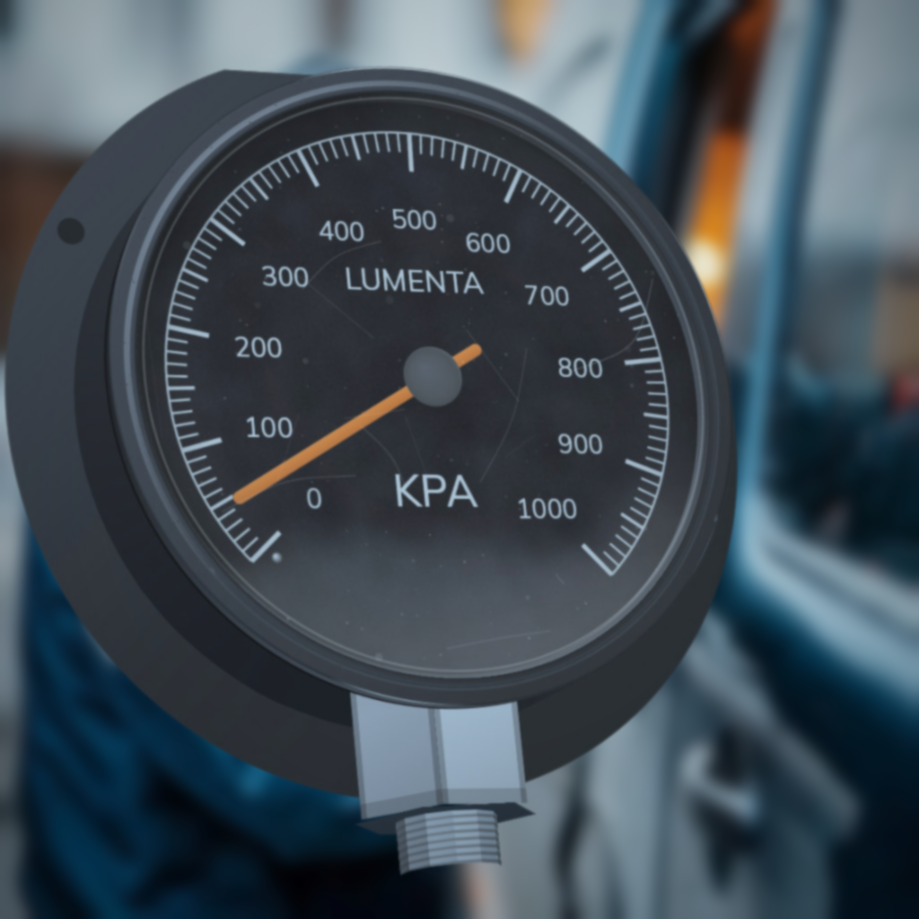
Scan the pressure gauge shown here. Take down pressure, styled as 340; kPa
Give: 45; kPa
